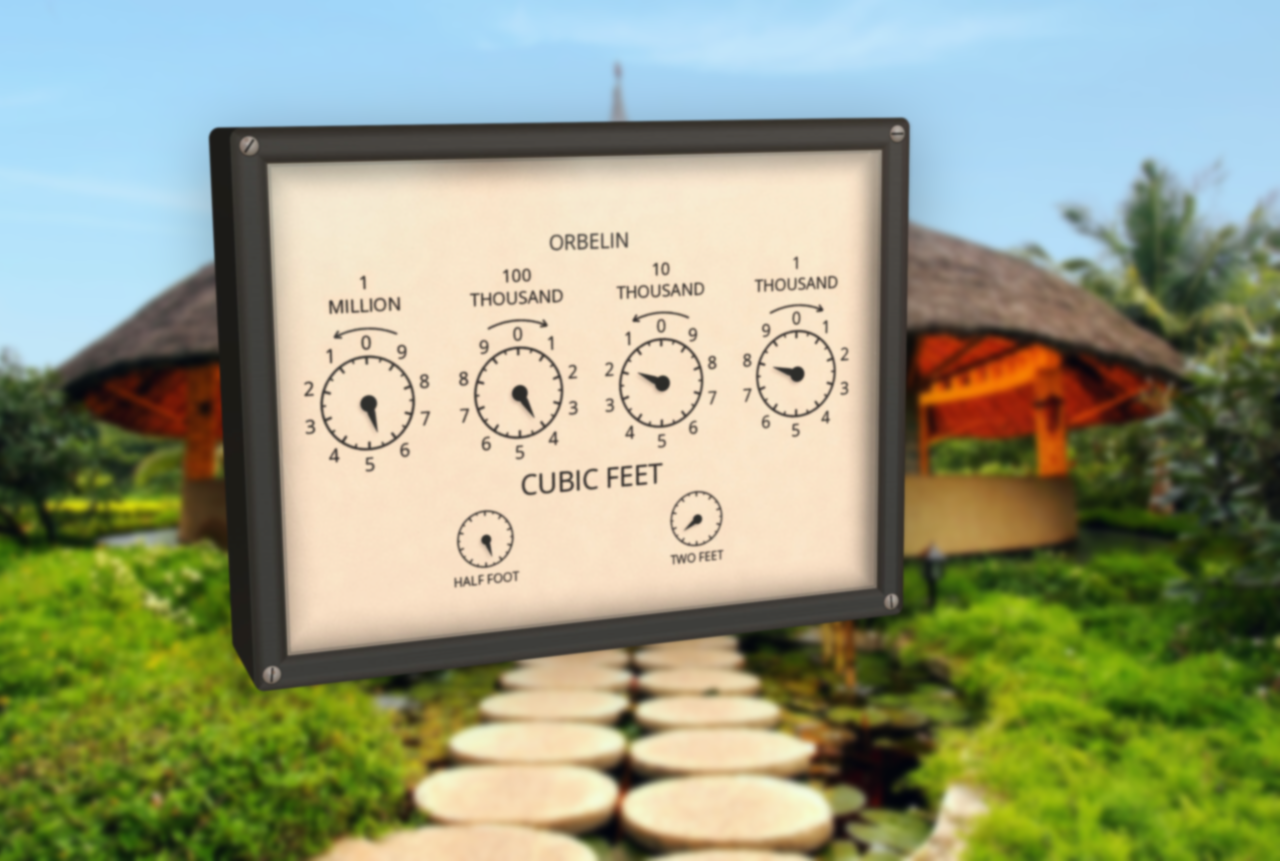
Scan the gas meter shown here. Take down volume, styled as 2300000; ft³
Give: 541800; ft³
